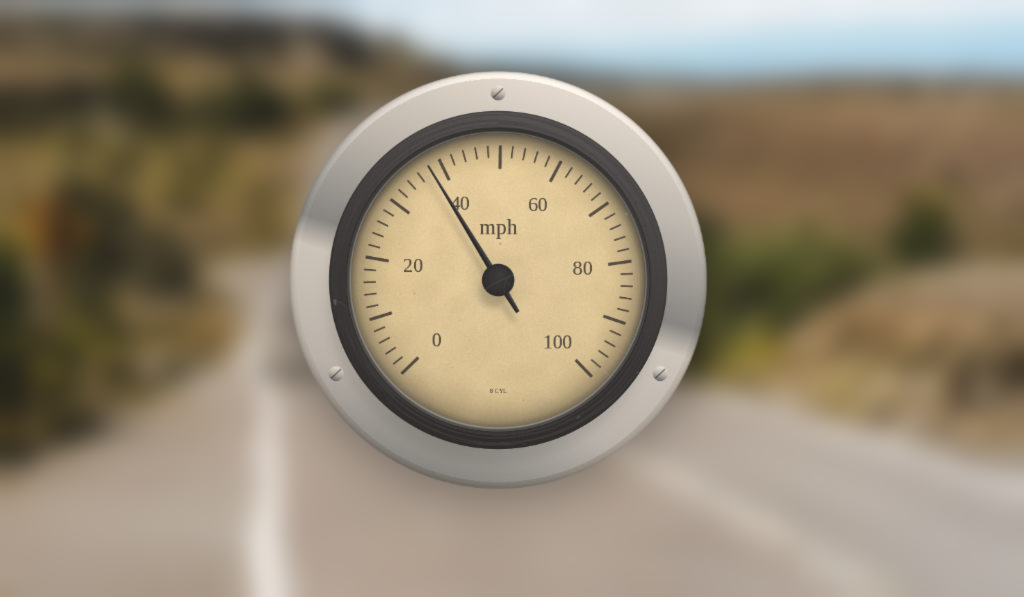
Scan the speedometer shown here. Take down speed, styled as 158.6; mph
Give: 38; mph
